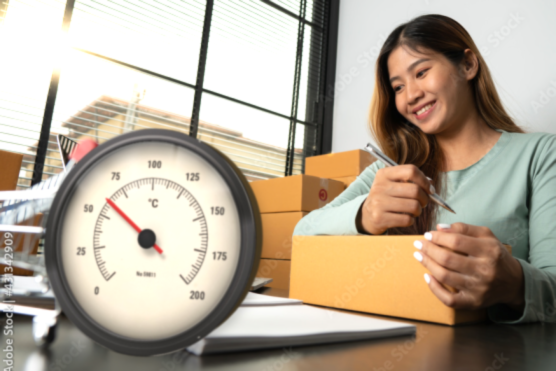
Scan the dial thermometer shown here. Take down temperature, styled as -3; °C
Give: 62.5; °C
